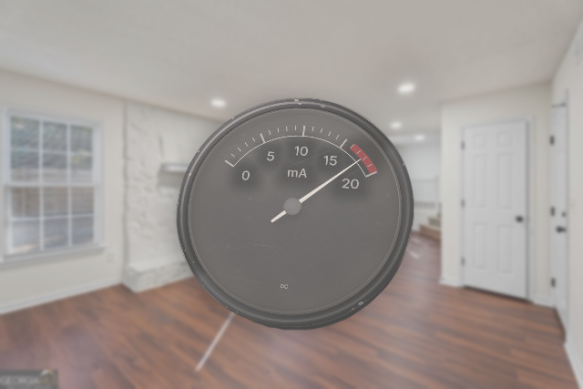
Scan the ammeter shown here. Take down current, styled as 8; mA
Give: 18; mA
